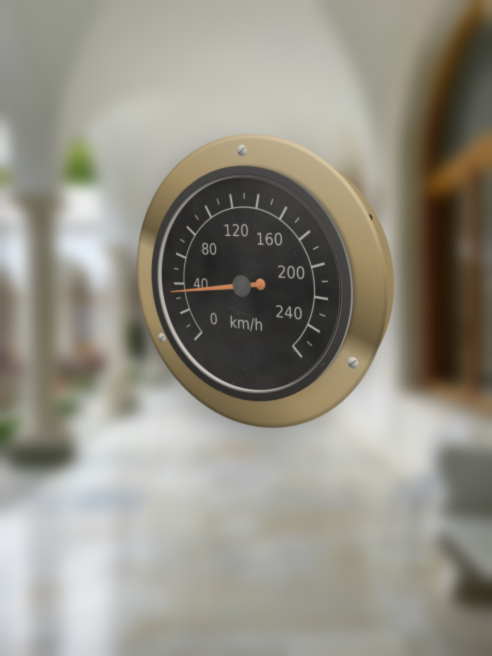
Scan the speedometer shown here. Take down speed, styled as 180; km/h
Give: 35; km/h
